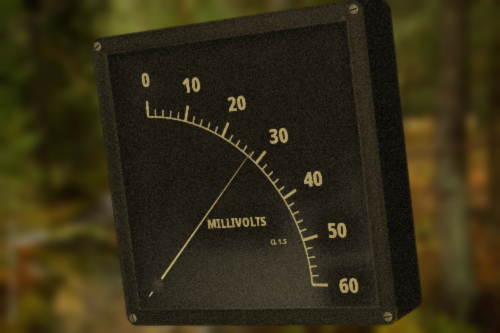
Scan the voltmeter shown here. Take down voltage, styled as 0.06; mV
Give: 28; mV
